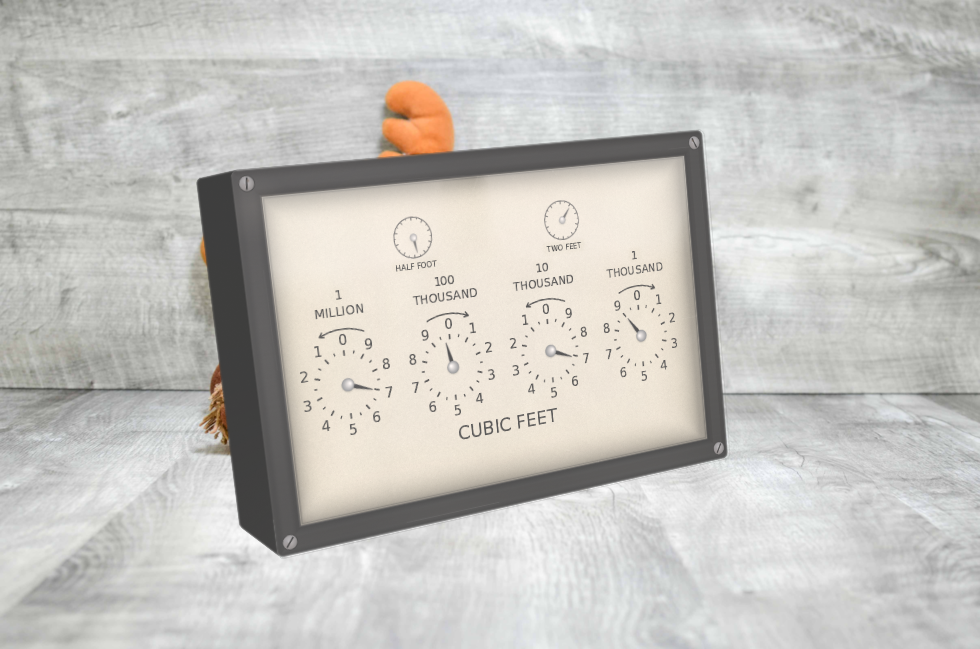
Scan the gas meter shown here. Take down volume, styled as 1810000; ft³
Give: 696900; ft³
